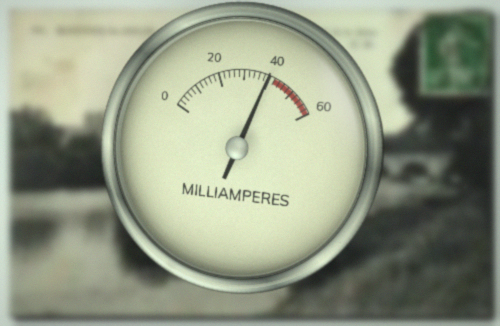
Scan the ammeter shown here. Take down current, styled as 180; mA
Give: 40; mA
